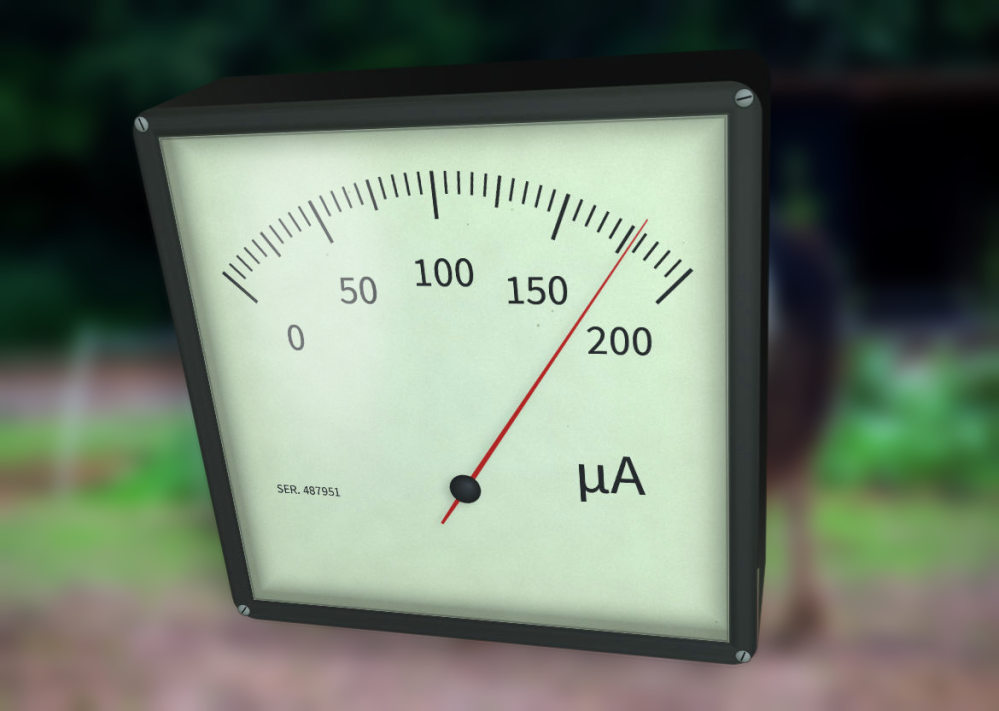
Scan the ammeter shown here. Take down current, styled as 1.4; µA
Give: 177.5; µA
